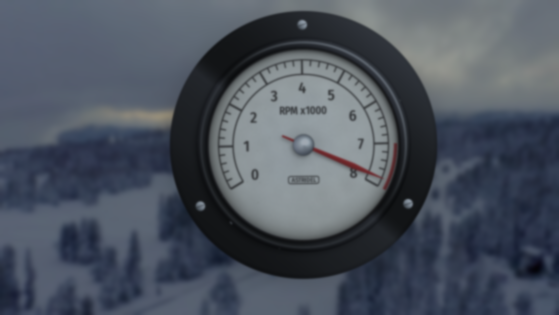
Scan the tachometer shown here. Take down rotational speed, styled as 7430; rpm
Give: 7800; rpm
